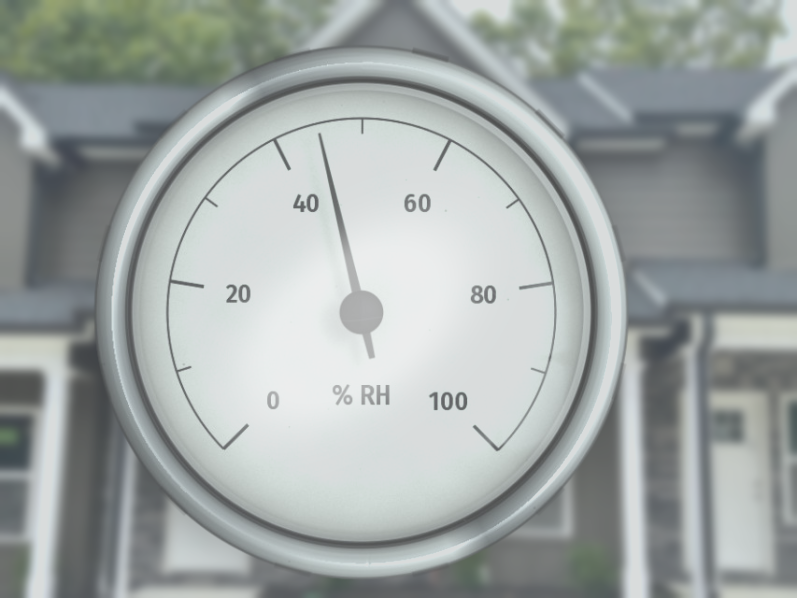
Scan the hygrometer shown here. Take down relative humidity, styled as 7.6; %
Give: 45; %
